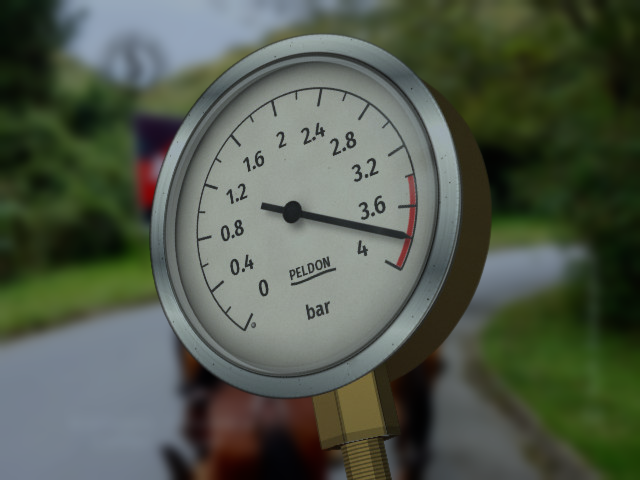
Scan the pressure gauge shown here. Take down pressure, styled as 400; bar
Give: 3.8; bar
